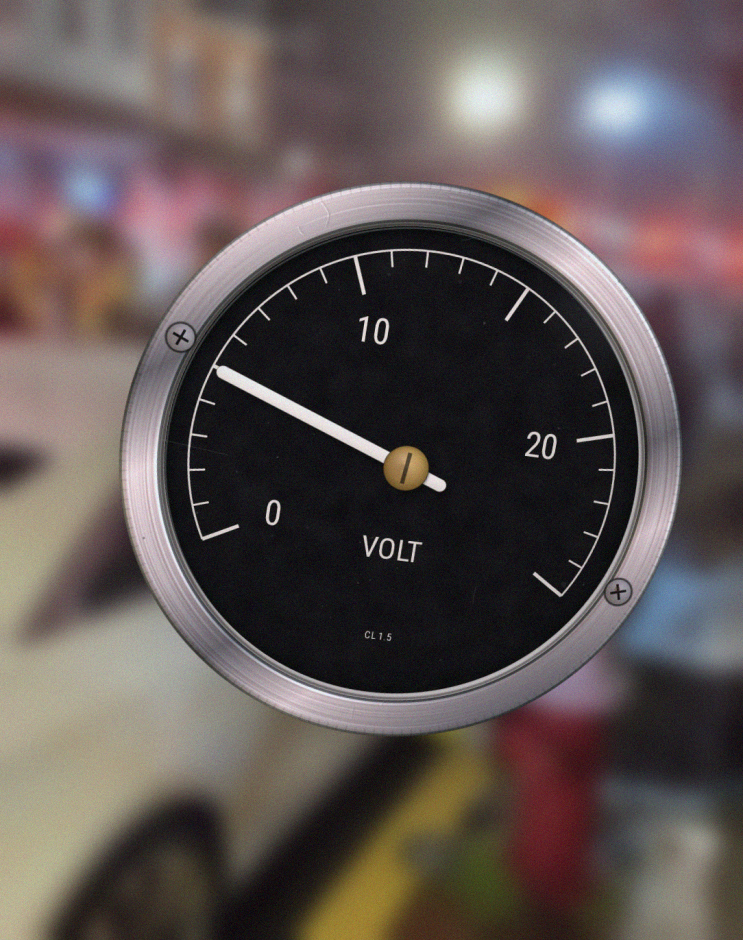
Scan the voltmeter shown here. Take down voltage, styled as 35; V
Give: 5; V
